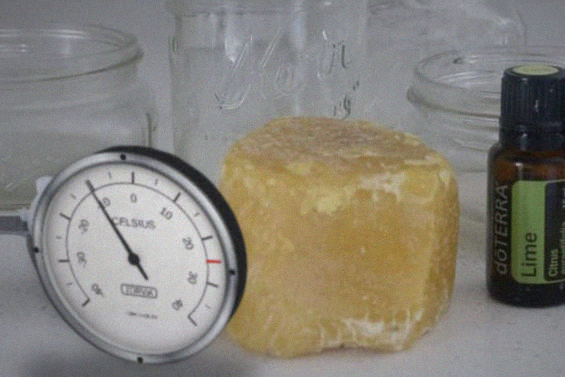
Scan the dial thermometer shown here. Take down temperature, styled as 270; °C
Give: -10; °C
